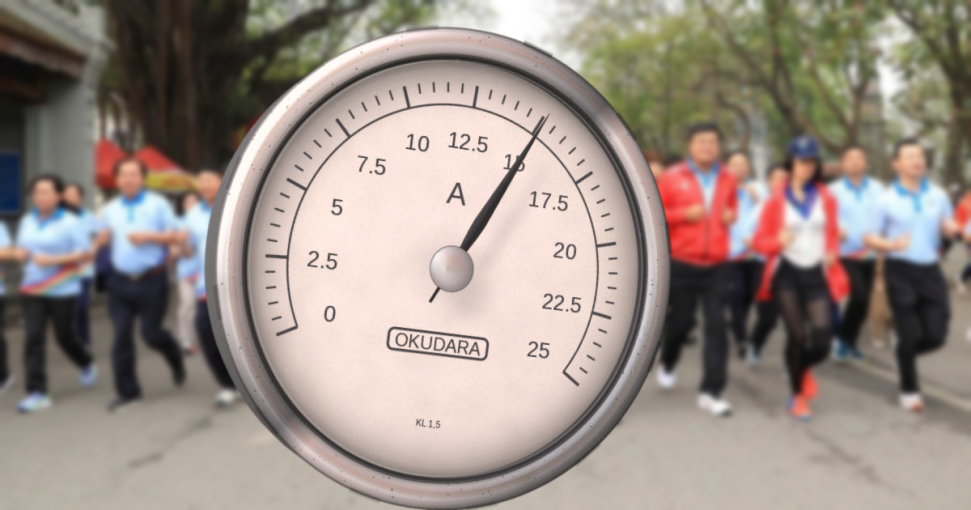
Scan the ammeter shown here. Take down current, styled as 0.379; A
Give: 15; A
